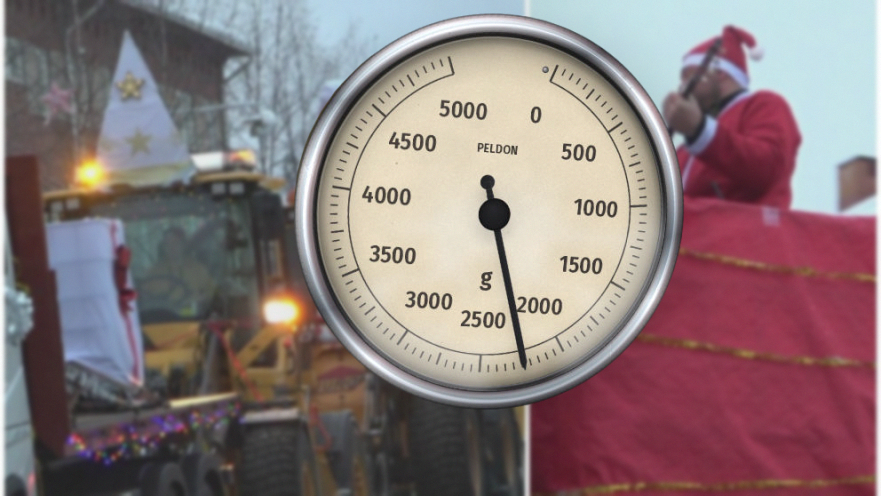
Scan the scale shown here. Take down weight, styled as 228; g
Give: 2250; g
